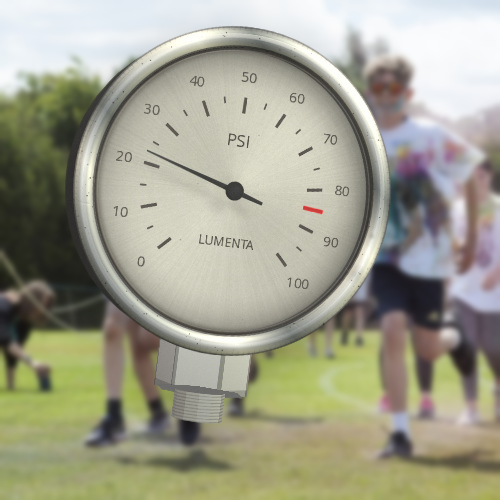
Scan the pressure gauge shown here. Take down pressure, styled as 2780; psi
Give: 22.5; psi
